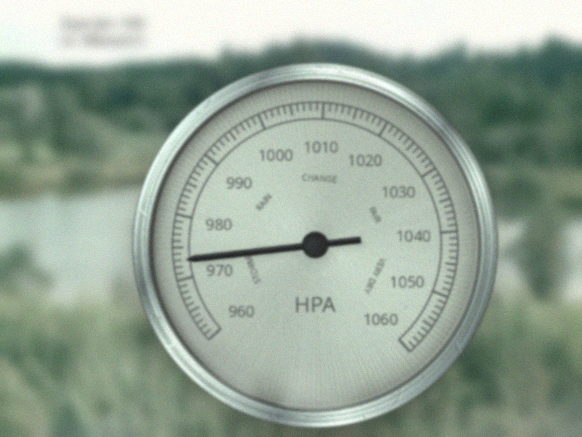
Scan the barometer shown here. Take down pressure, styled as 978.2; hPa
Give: 973; hPa
